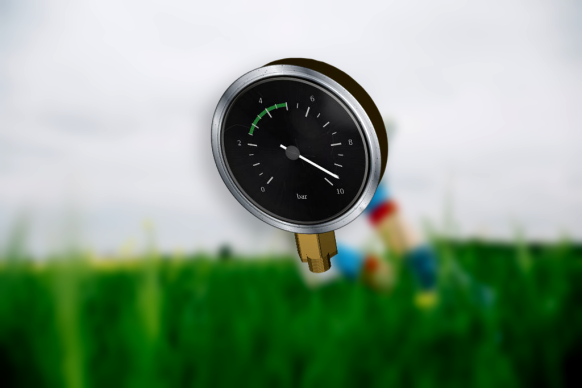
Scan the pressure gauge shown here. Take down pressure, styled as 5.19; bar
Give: 9.5; bar
